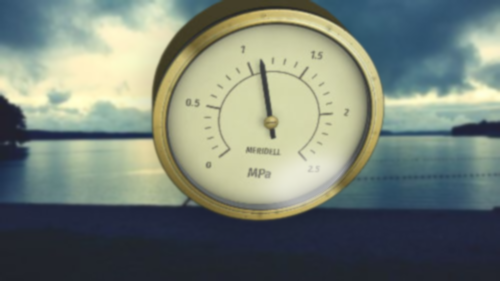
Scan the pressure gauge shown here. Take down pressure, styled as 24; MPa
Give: 1.1; MPa
